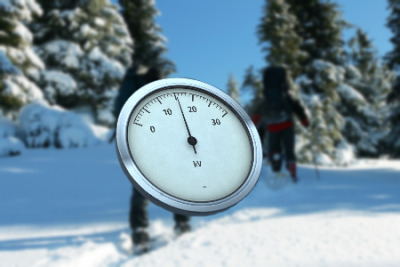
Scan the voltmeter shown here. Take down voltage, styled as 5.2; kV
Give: 15; kV
